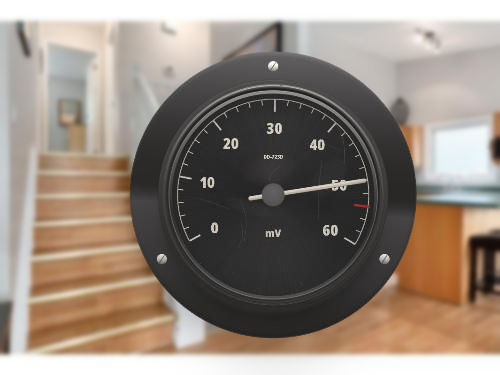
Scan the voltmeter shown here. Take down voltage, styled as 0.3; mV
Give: 50; mV
